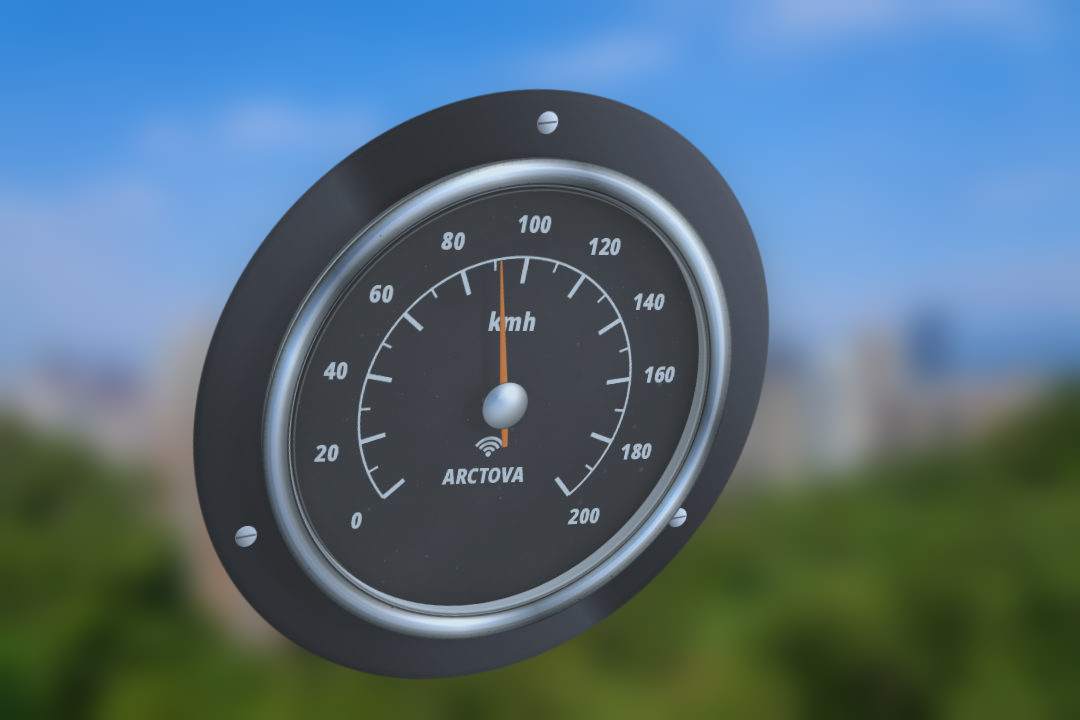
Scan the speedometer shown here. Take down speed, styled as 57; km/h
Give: 90; km/h
